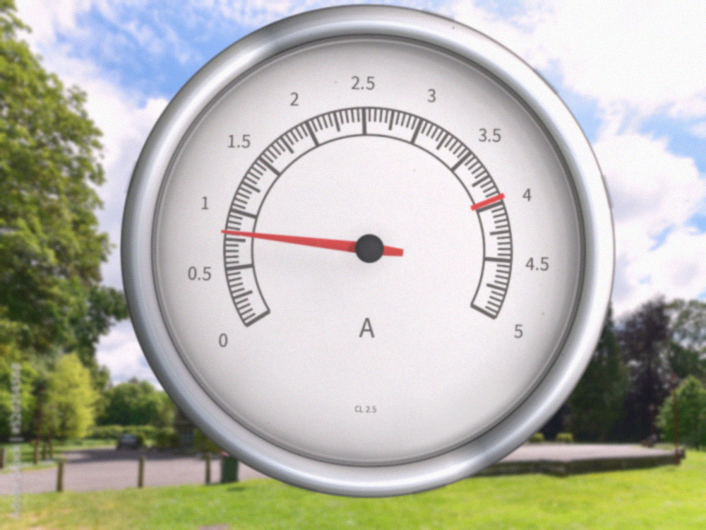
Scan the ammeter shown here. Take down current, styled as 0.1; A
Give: 0.8; A
